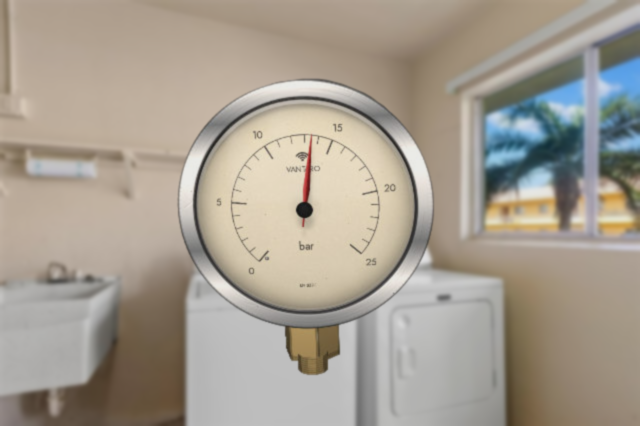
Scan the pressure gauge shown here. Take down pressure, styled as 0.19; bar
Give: 13.5; bar
